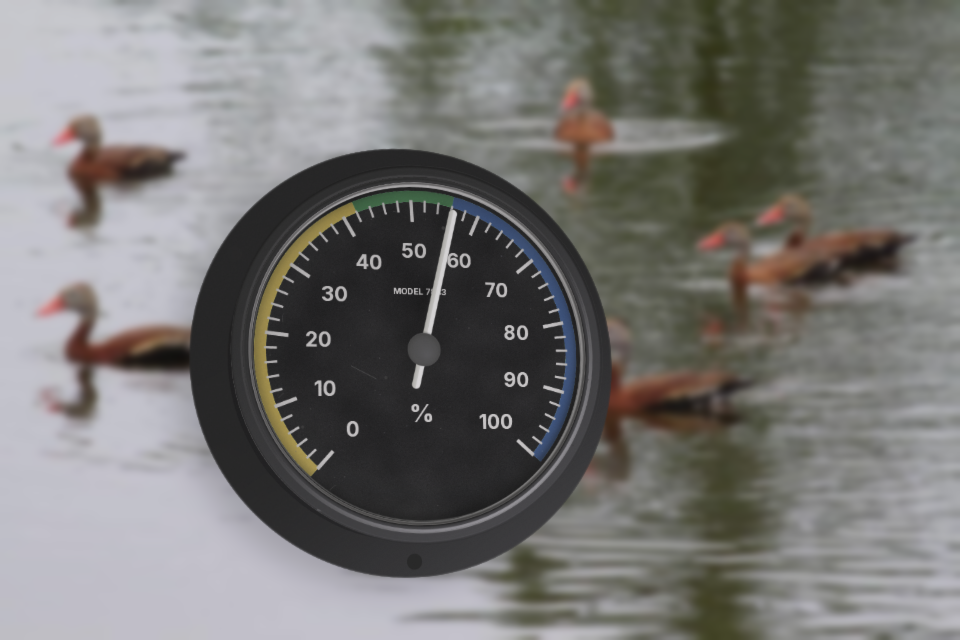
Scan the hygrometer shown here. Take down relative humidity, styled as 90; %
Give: 56; %
